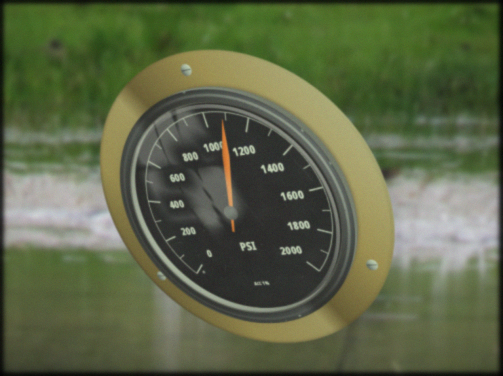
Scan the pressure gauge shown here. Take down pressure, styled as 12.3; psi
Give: 1100; psi
